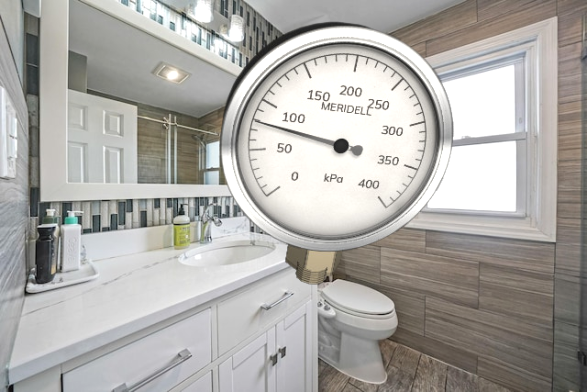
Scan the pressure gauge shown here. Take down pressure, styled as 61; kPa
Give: 80; kPa
